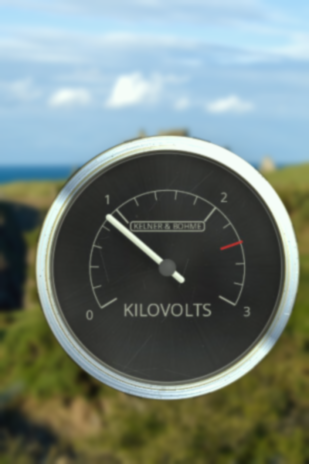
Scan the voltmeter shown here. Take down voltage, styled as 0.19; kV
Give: 0.9; kV
